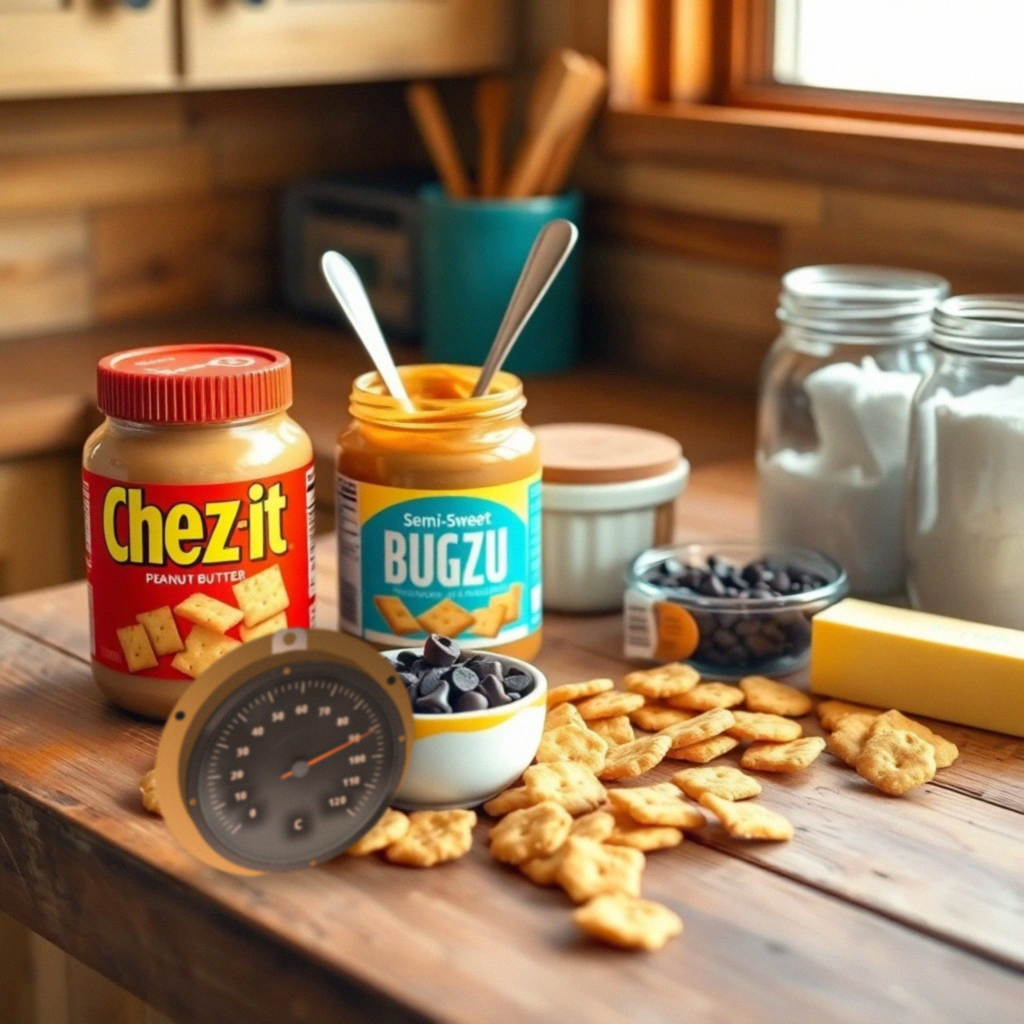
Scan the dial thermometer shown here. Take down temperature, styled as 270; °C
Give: 90; °C
